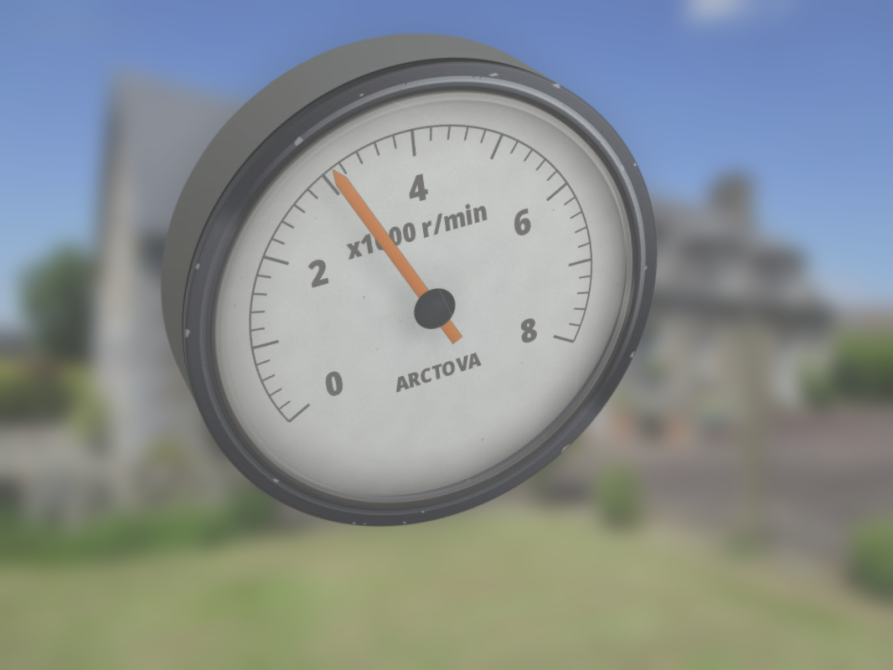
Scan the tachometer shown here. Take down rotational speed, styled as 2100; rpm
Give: 3100; rpm
